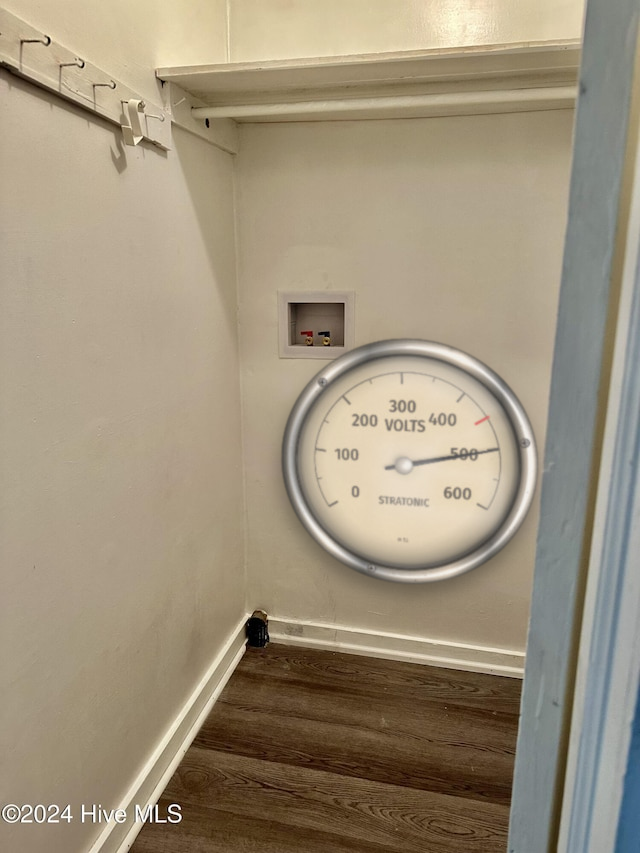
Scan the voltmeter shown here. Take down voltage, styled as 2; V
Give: 500; V
